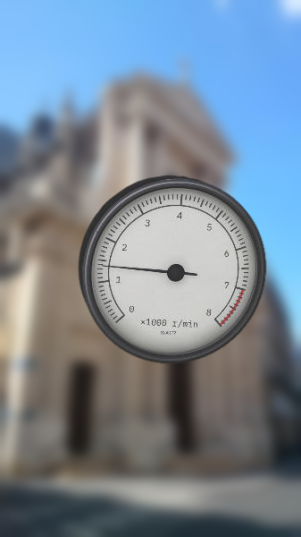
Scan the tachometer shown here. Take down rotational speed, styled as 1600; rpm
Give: 1400; rpm
